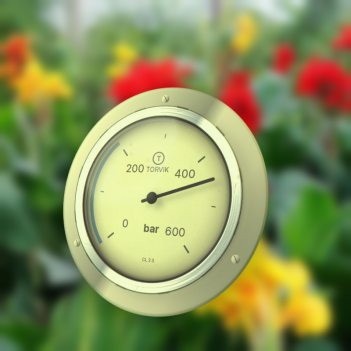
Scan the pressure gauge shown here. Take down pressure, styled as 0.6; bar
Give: 450; bar
